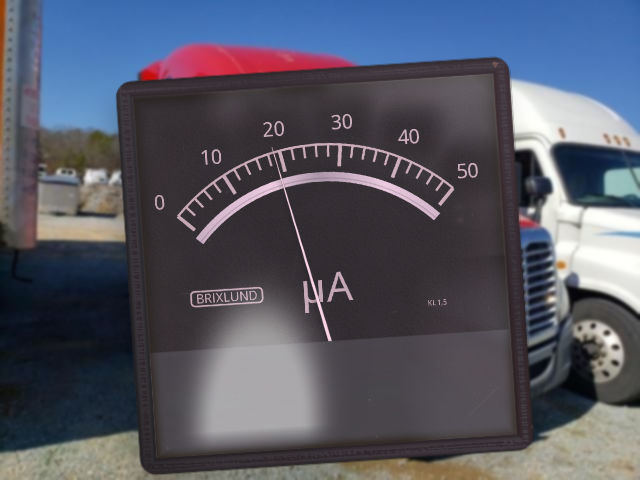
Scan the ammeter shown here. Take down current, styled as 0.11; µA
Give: 19; µA
